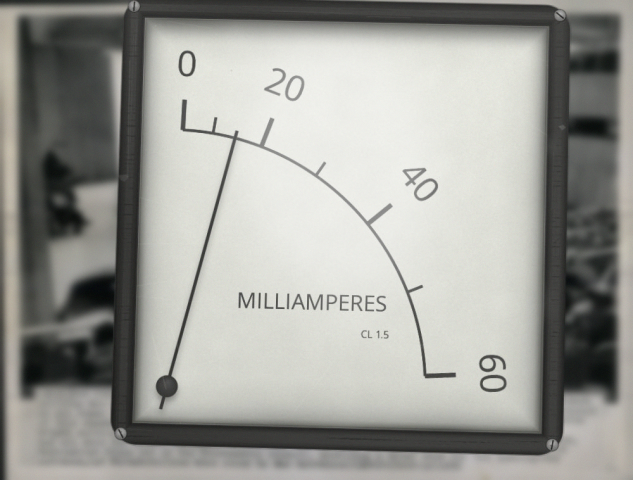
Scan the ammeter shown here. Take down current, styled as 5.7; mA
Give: 15; mA
